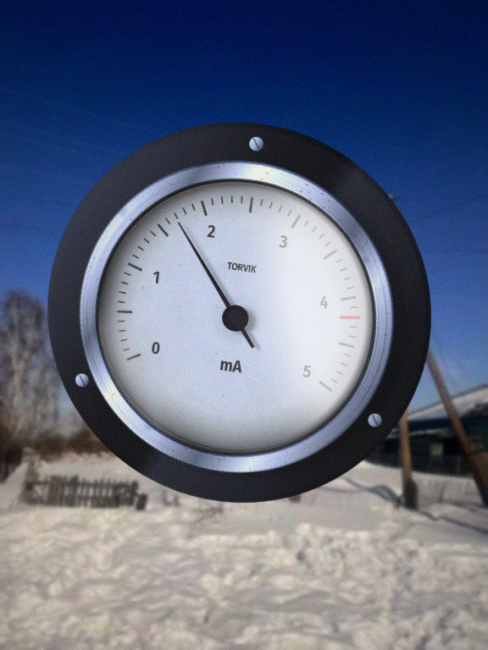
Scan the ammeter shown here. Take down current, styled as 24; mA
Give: 1.7; mA
